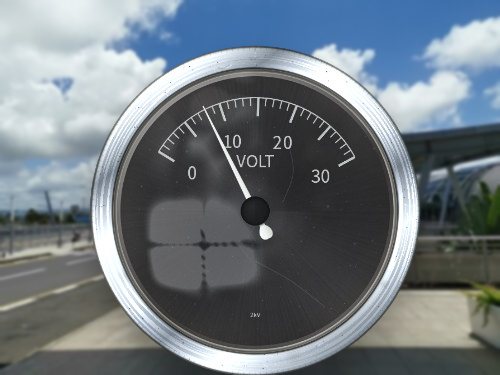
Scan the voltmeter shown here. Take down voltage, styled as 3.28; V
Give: 8; V
